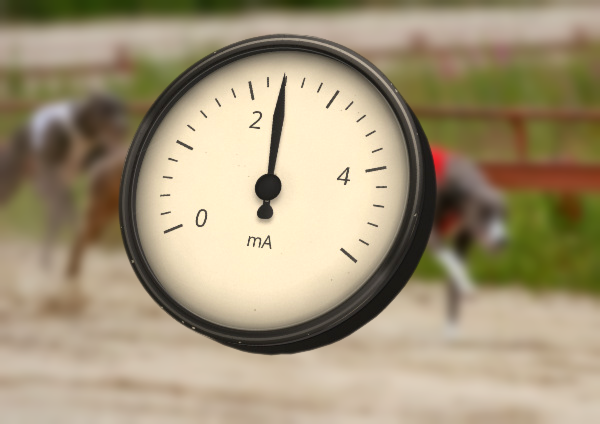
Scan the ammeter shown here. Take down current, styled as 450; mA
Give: 2.4; mA
